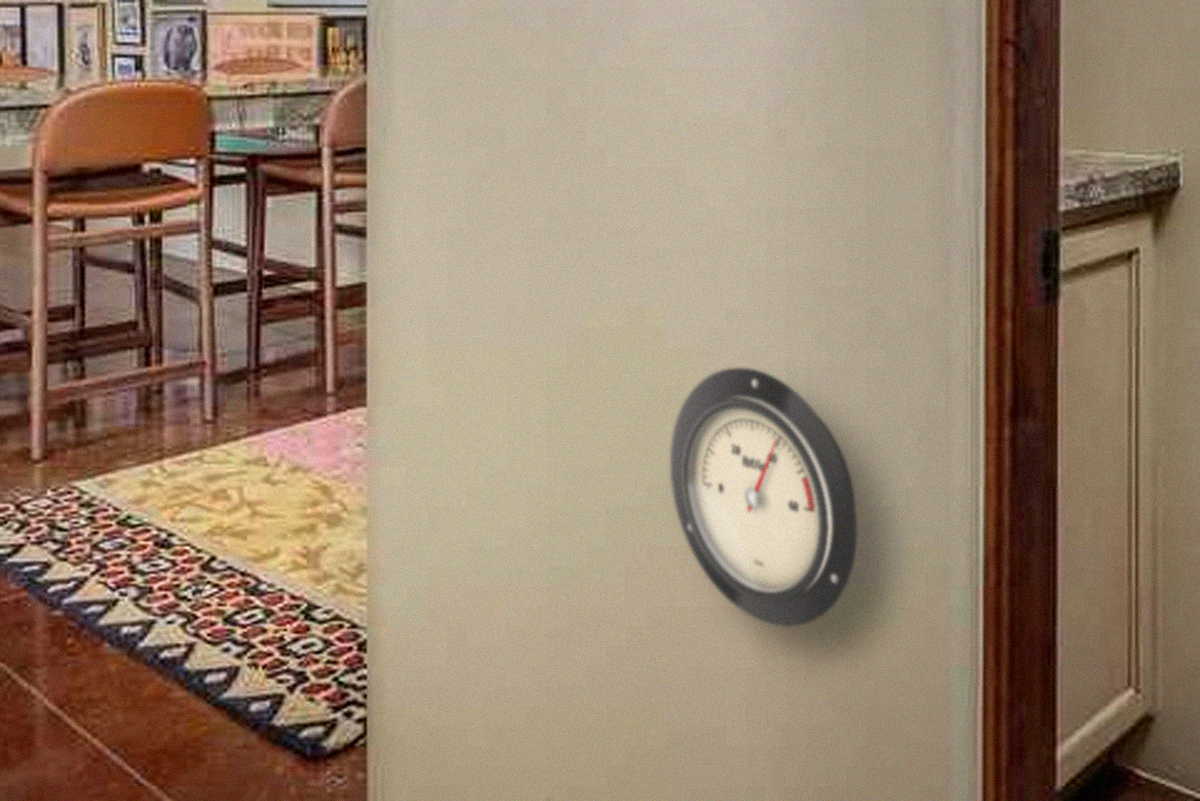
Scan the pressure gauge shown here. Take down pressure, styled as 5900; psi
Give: 40; psi
